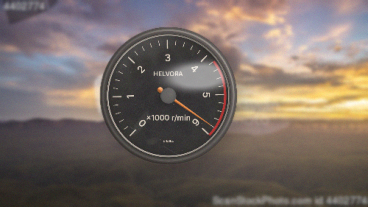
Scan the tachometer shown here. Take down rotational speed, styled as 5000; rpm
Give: 5800; rpm
